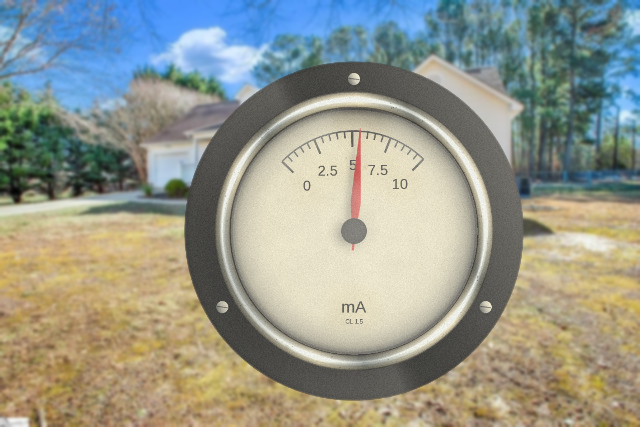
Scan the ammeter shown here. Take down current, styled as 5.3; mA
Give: 5.5; mA
